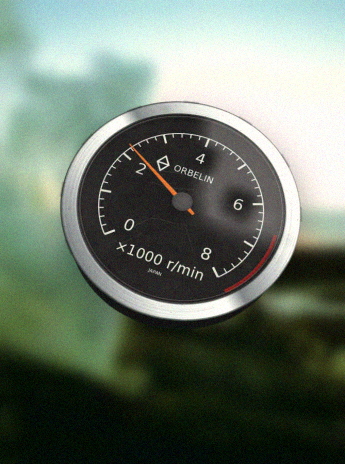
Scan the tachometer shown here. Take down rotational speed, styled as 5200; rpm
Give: 2200; rpm
